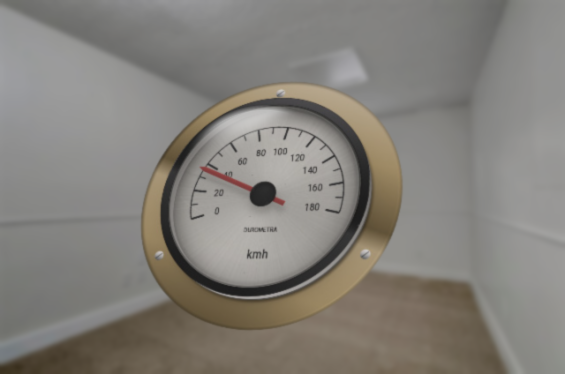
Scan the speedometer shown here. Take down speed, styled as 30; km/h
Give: 35; km/h
